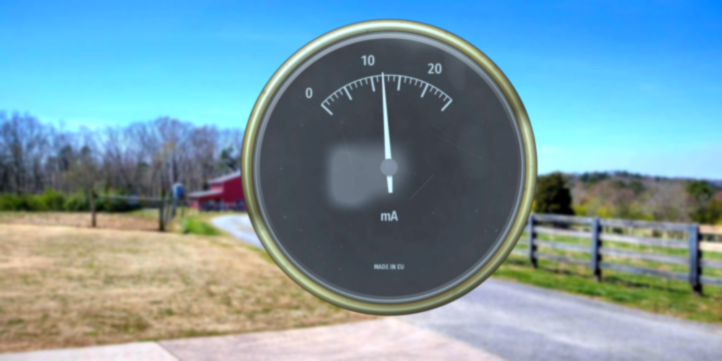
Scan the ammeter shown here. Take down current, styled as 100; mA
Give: 12; mA
